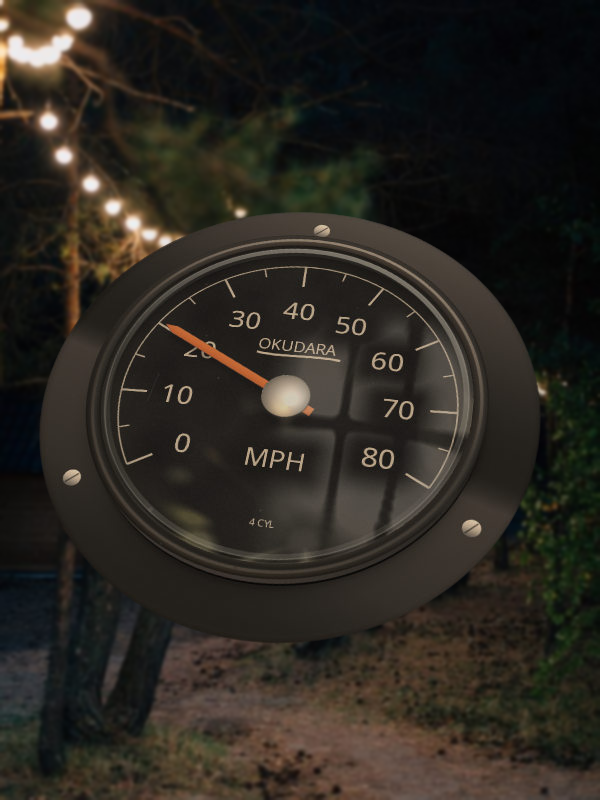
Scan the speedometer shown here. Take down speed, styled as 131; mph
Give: 20; mph
